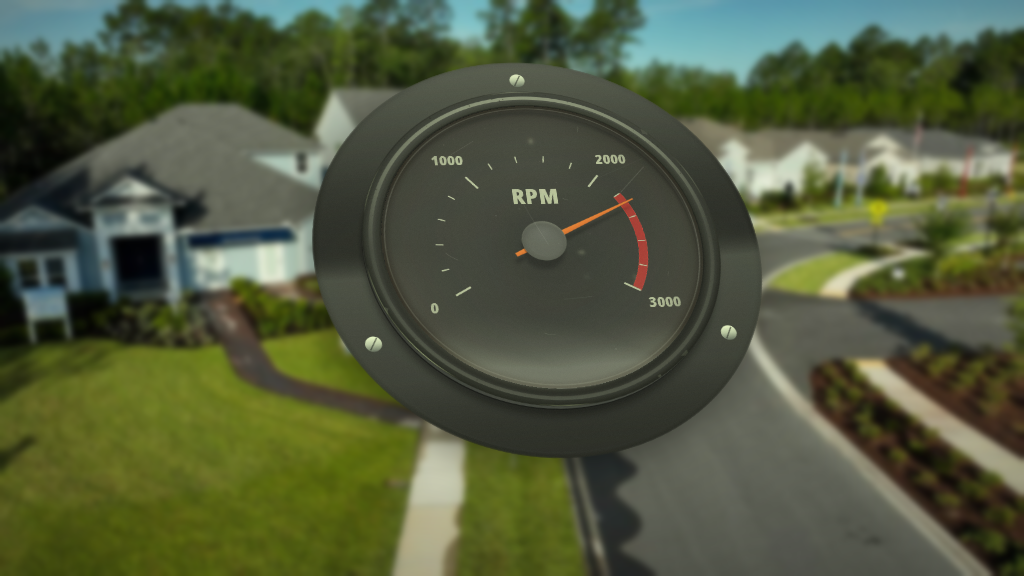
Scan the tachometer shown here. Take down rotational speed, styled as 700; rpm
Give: 2300; rpm
